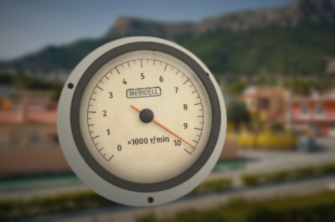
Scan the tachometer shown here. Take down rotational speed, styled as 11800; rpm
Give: 9750; rpm
